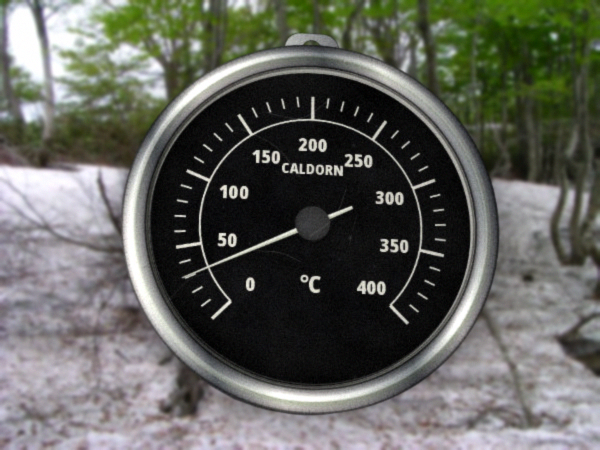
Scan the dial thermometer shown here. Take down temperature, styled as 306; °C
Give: 30; °C
